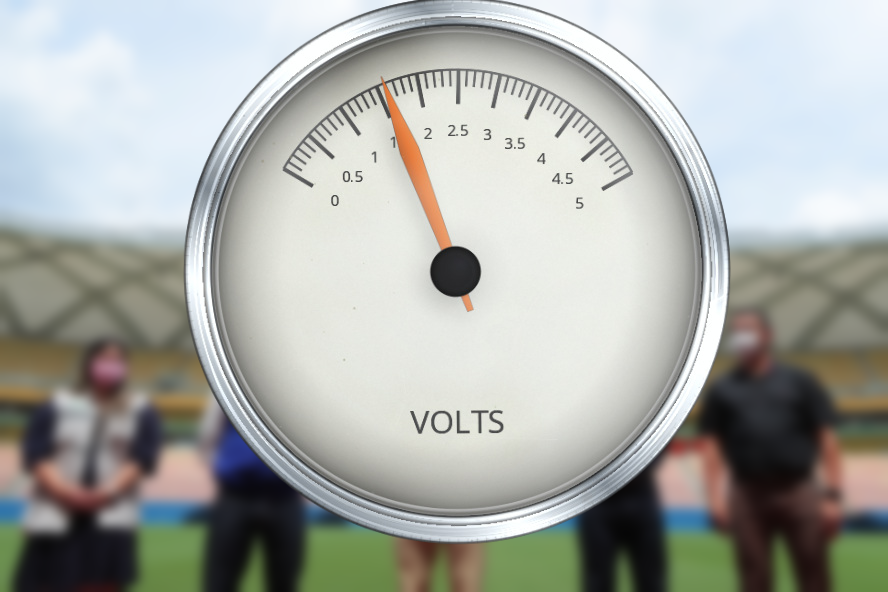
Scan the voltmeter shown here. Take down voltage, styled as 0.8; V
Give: 1.6; V
